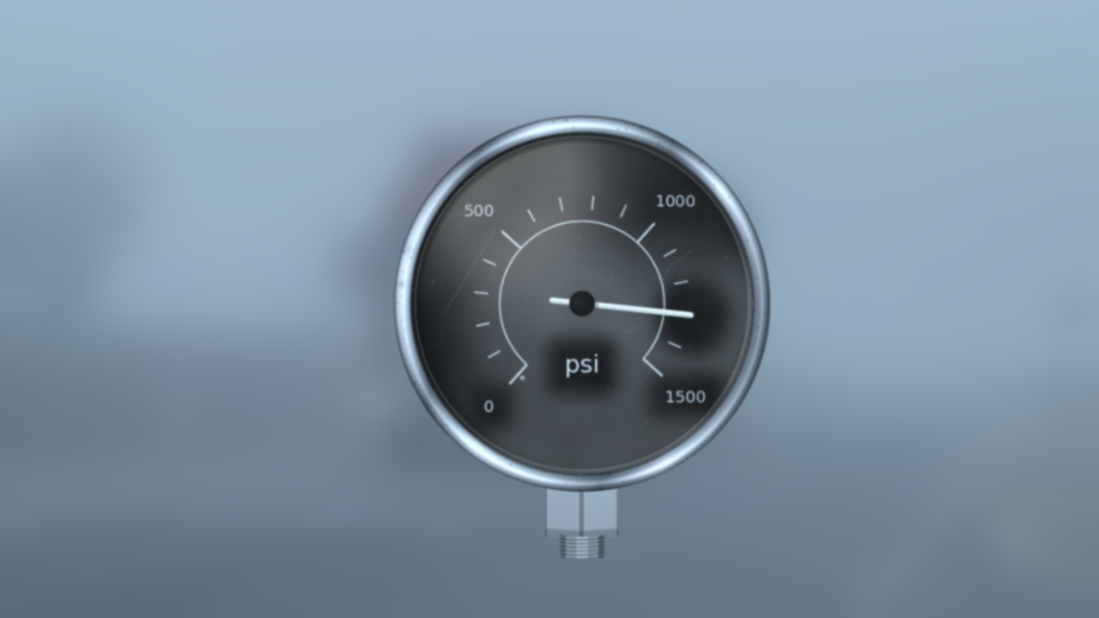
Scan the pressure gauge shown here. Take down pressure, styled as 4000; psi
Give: 1300; psi
